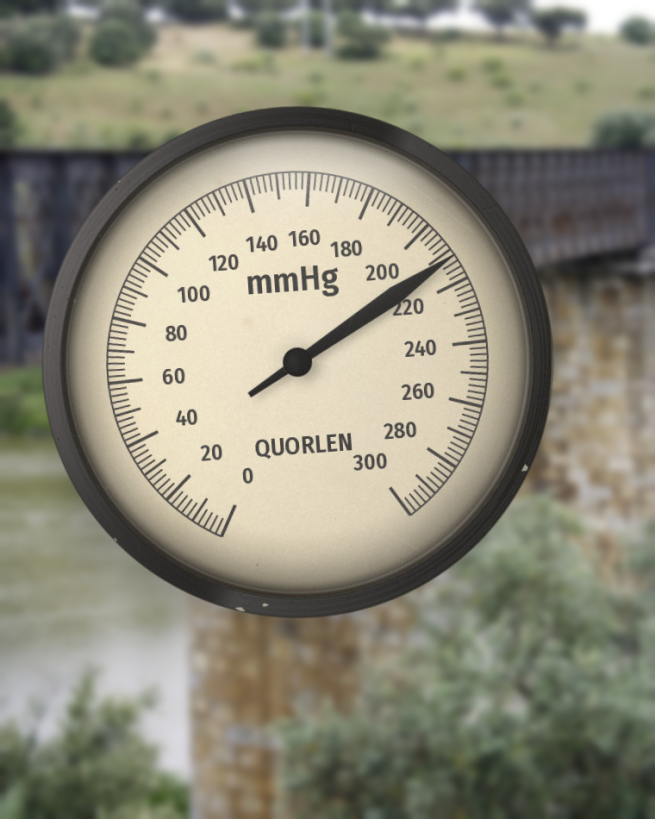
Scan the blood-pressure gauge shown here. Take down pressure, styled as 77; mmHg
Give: 212; mmHg
